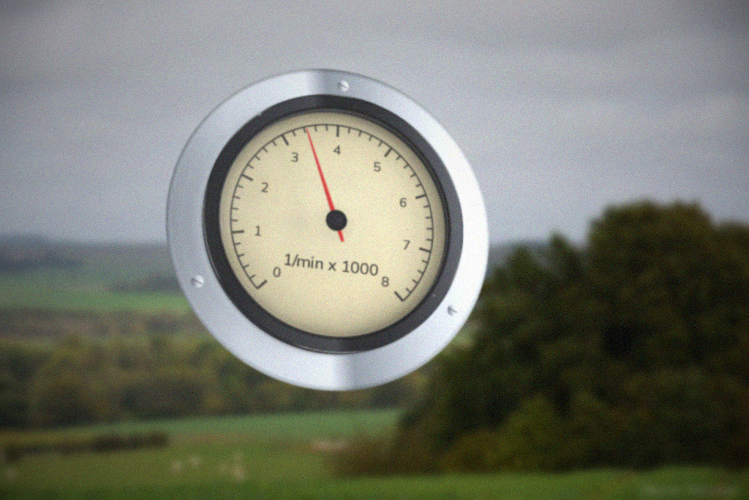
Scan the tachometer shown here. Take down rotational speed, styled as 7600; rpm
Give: 3400; rpm
